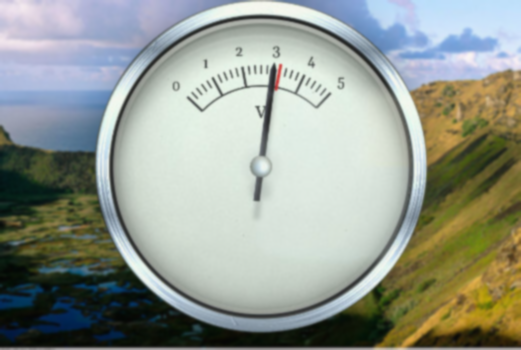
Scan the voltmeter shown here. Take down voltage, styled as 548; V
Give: 3; V
